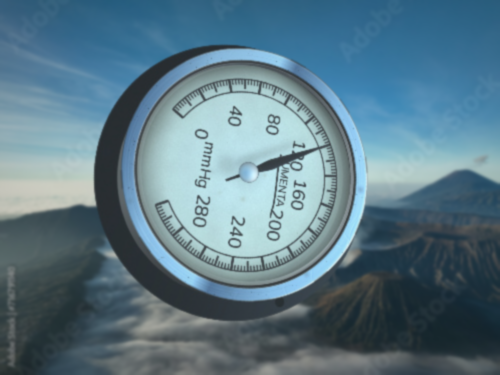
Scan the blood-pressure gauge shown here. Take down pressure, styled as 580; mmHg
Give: 120; mmHg
